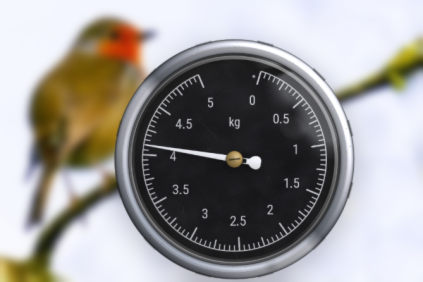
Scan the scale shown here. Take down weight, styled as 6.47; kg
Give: 4.1; kg
